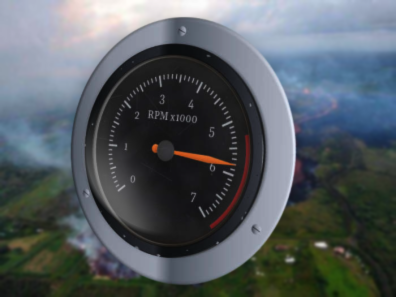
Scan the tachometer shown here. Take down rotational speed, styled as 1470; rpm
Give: 5800; rpm
